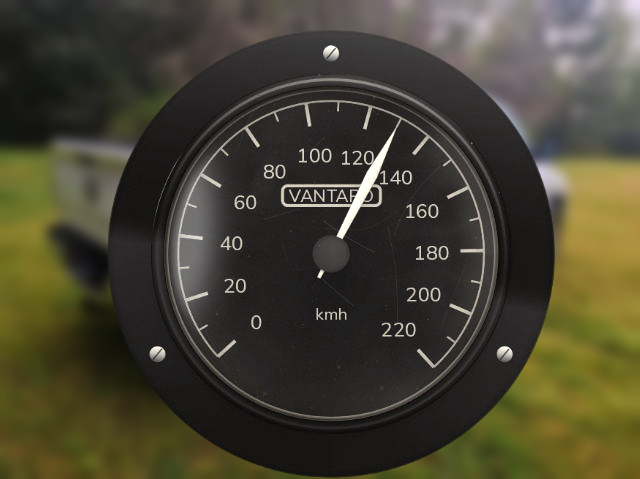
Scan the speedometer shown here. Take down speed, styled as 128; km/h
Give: 130; km/h
